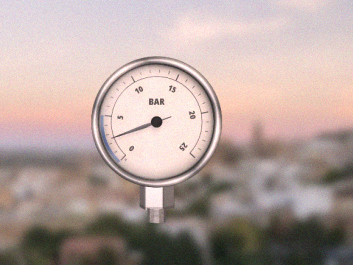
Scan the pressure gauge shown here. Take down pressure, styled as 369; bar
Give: 2.5; bar
